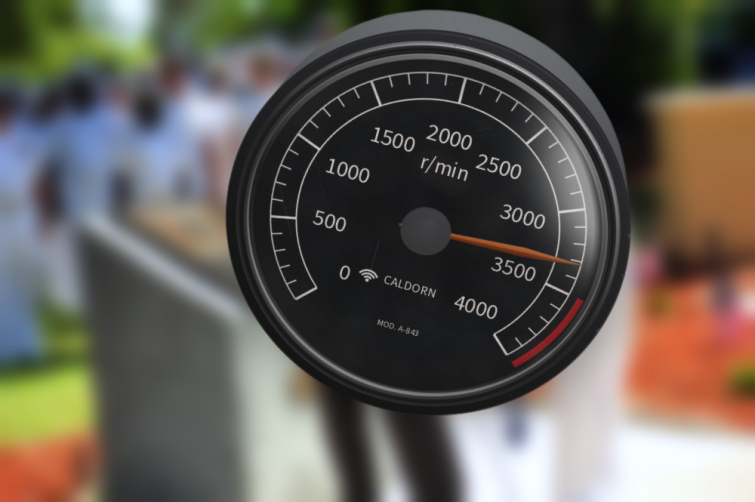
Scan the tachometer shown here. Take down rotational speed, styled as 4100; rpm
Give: 3300; rpm
